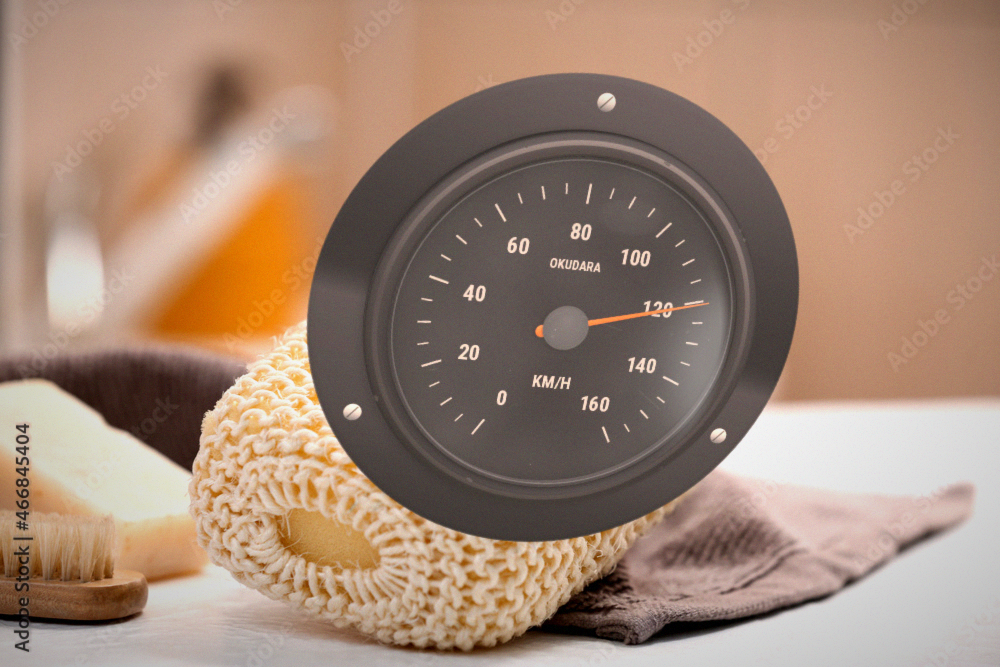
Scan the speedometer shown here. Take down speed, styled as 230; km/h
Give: 120; km/h
